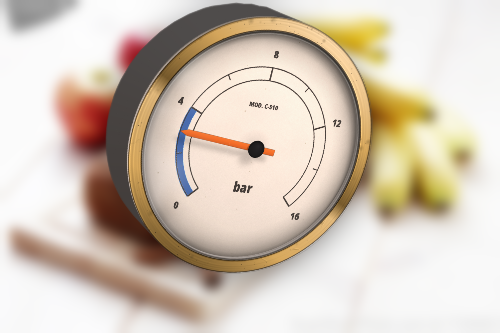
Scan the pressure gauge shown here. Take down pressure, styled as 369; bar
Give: 3; bar
